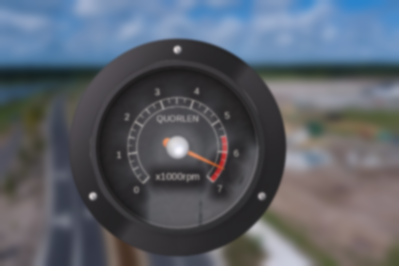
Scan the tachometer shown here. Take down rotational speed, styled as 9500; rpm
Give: 6500; rpm
